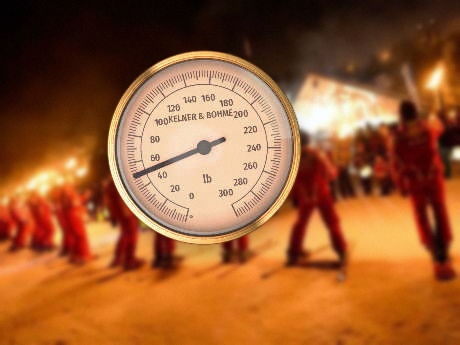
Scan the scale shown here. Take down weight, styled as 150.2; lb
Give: 50; lb
